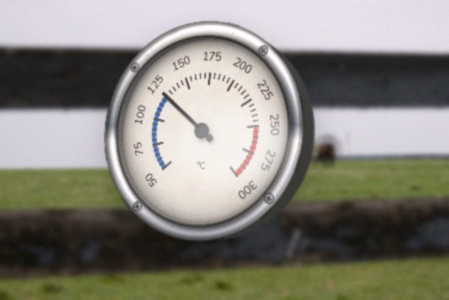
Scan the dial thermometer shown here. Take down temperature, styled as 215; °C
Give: 125; °C
